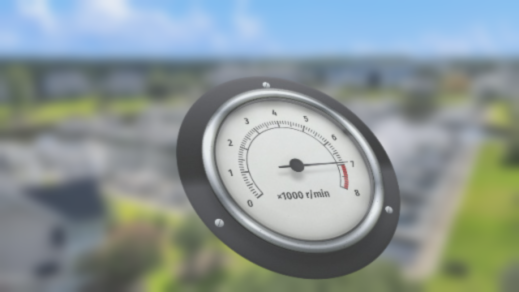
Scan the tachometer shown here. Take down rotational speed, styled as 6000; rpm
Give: 7000; rpm
